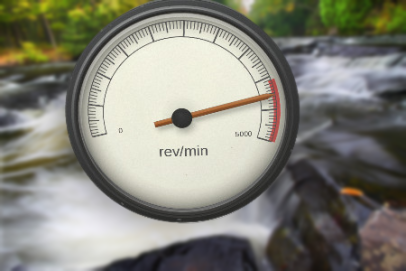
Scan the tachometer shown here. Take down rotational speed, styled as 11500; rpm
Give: 4250; rpm
